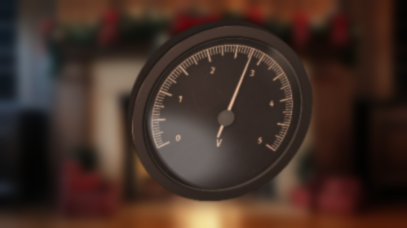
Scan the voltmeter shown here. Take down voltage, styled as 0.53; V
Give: 2.75; V
